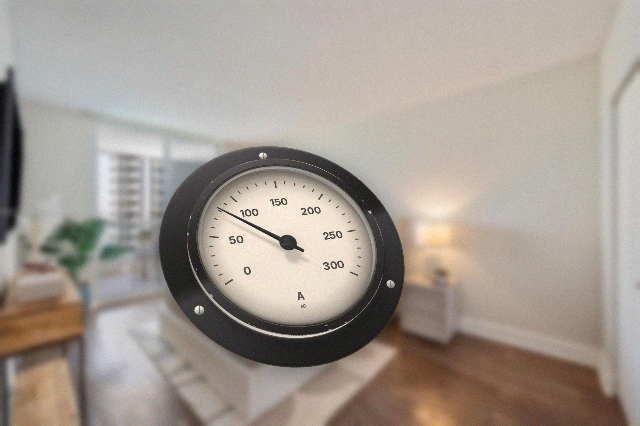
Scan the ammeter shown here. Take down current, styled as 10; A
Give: 80; A
